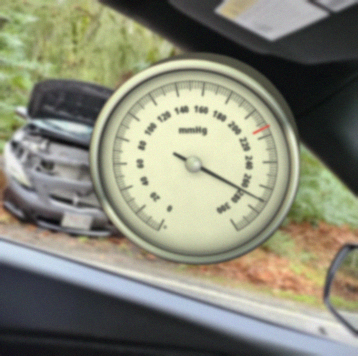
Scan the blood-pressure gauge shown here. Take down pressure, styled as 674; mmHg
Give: 270; mmHg
